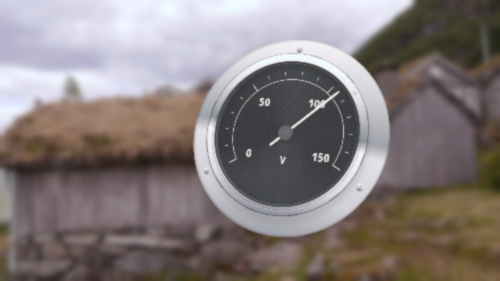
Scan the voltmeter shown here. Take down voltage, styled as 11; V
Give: 105; V
